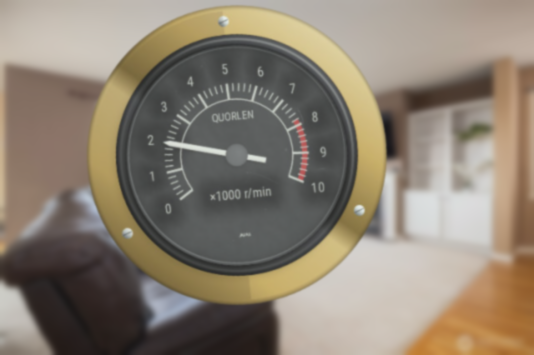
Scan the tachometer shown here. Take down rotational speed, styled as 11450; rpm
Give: 2000; rpm
